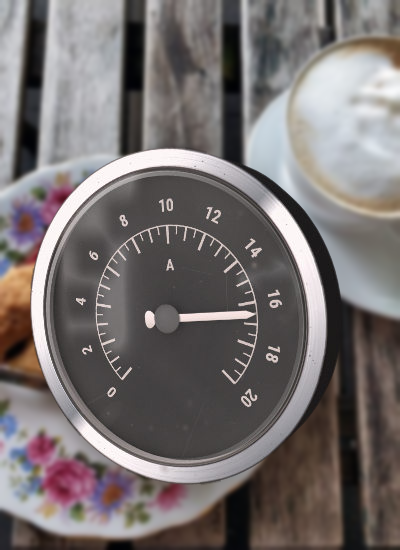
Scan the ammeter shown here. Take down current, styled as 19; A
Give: 16.5; A
